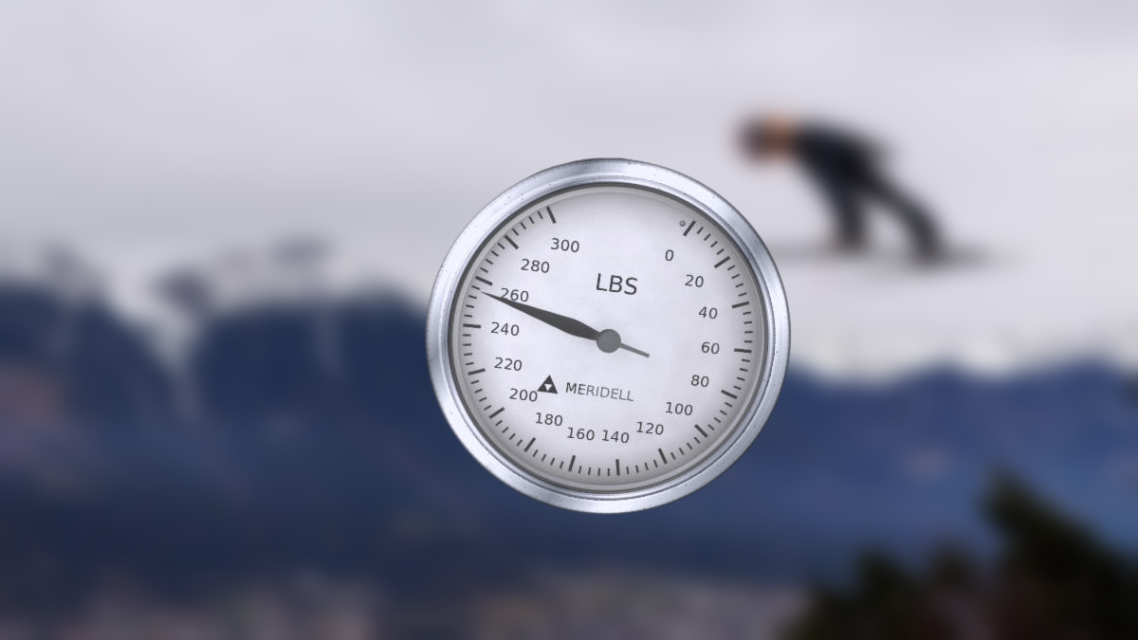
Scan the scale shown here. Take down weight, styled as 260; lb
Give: 256; lb
